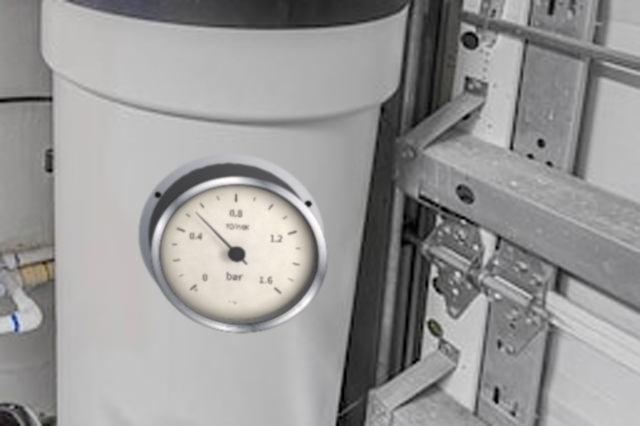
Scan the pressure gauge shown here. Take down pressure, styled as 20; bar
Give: 0.55; bar
